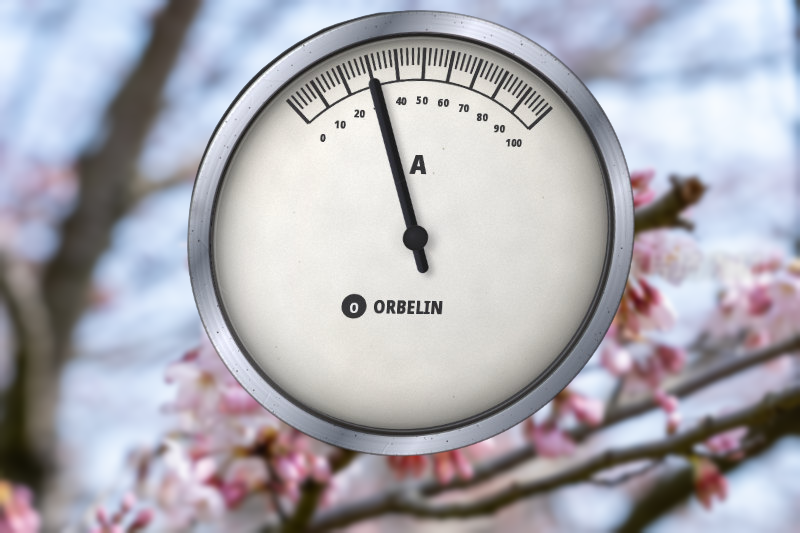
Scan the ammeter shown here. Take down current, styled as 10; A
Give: 30; A
